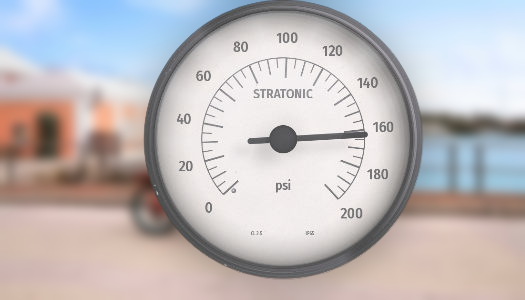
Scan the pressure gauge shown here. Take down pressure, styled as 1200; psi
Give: 162.5; psi
